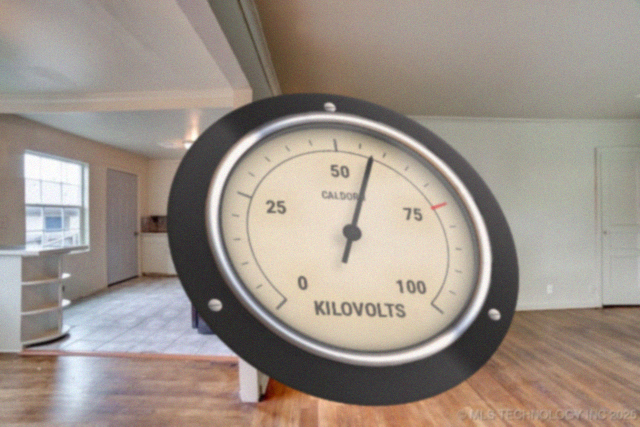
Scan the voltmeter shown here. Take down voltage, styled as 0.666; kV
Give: 57.5; kV
